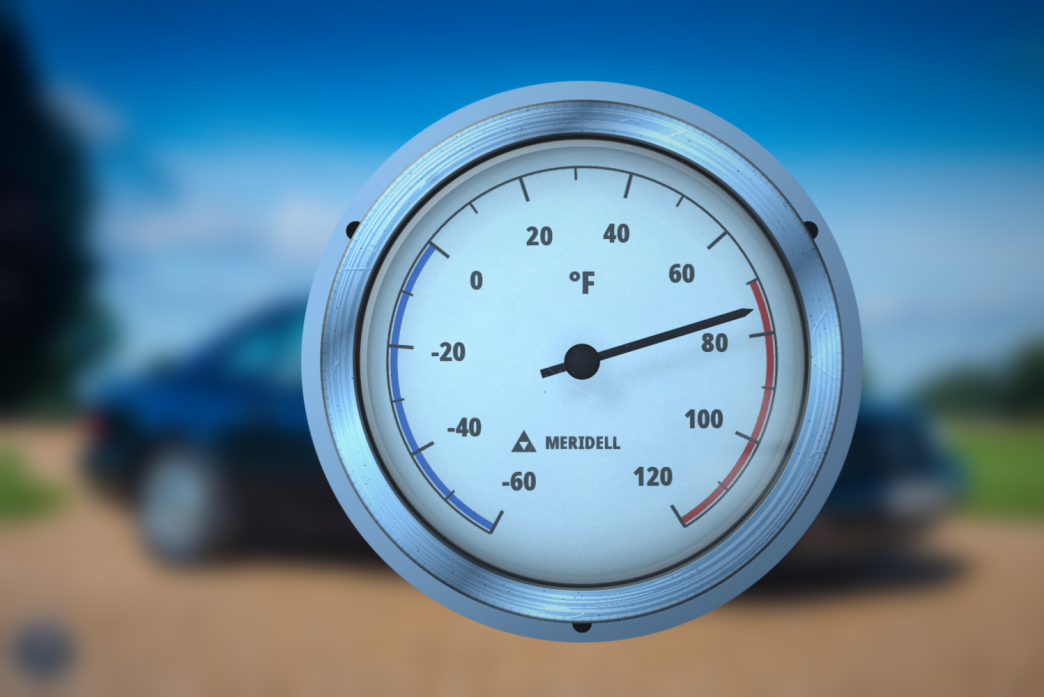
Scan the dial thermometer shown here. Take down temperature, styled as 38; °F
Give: 75; °F
